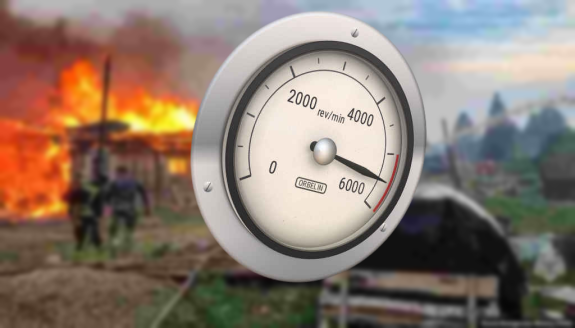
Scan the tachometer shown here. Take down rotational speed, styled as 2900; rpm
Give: 5500; rpm
